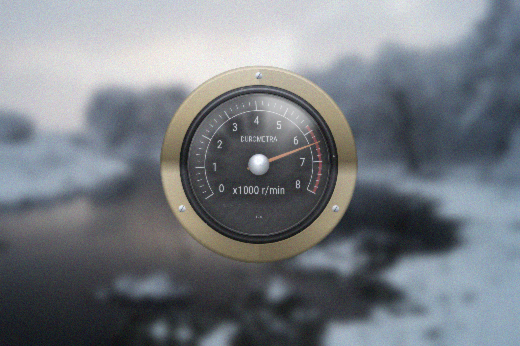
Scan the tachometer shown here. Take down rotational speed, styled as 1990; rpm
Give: 6400; rpm
